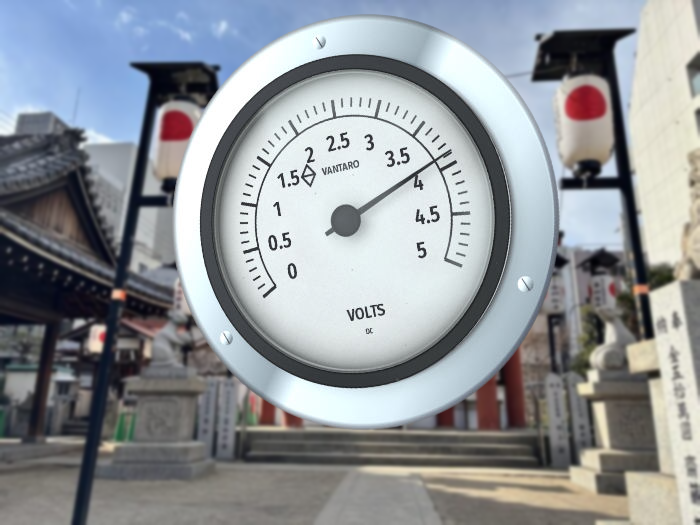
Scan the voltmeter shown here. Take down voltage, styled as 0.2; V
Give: 3.9; V
